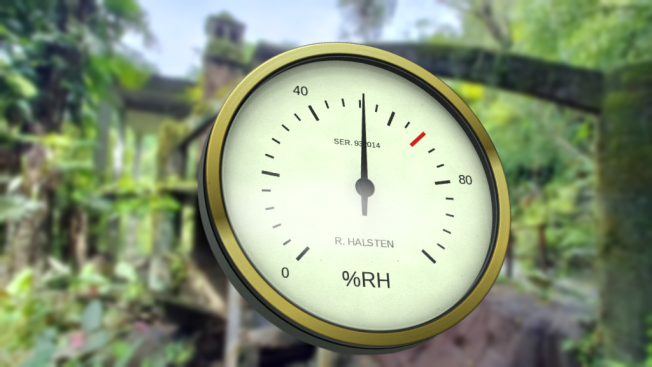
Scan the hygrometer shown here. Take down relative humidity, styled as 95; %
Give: 52; %
